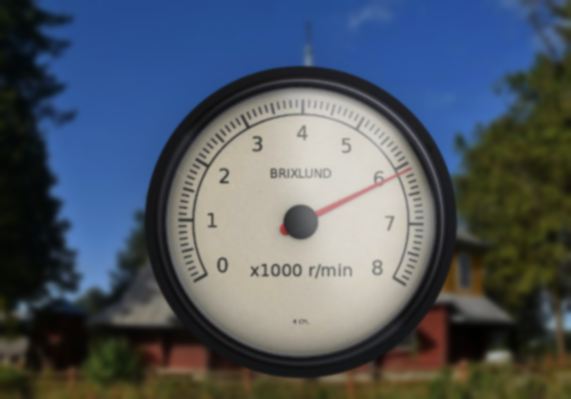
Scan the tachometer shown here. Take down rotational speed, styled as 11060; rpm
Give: 6100; rpm
